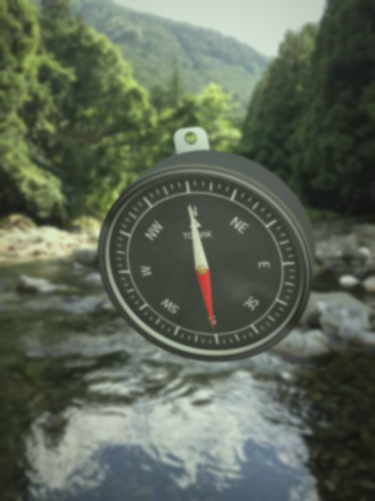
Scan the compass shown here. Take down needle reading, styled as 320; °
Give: 180; °
